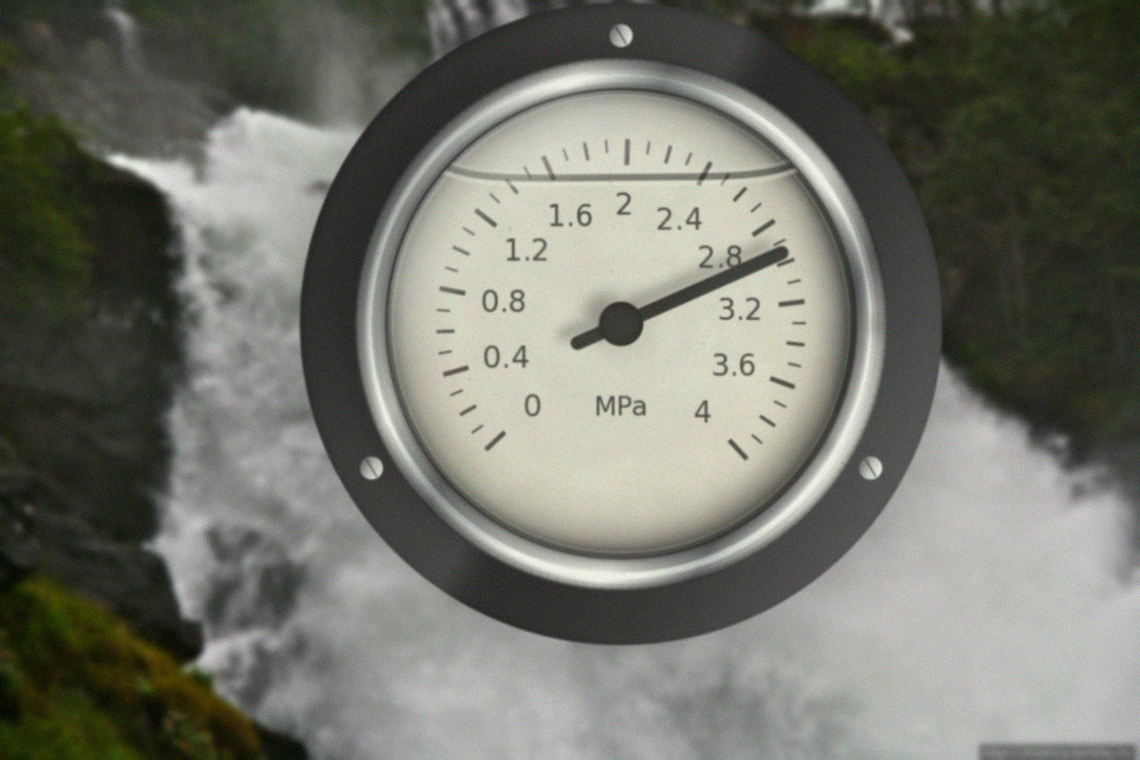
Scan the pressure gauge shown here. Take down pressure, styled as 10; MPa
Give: 2.95; MPa
